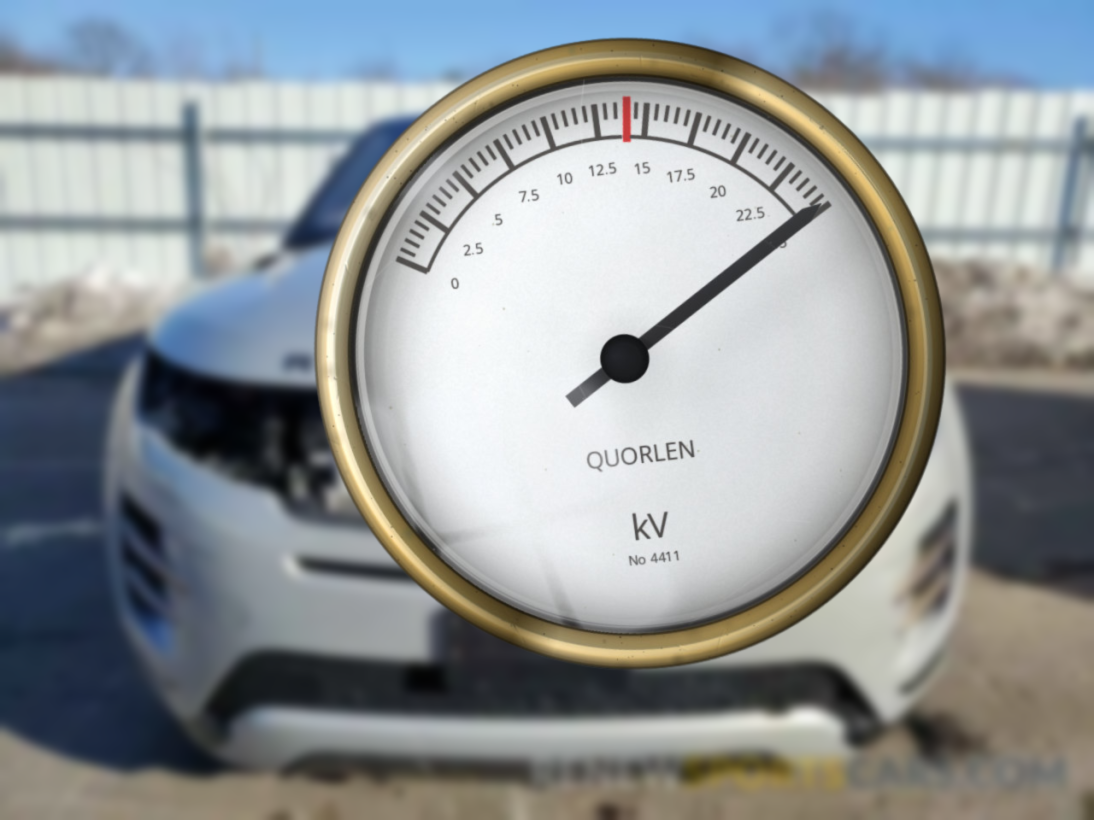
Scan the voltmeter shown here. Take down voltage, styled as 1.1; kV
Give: 24.75; kV
